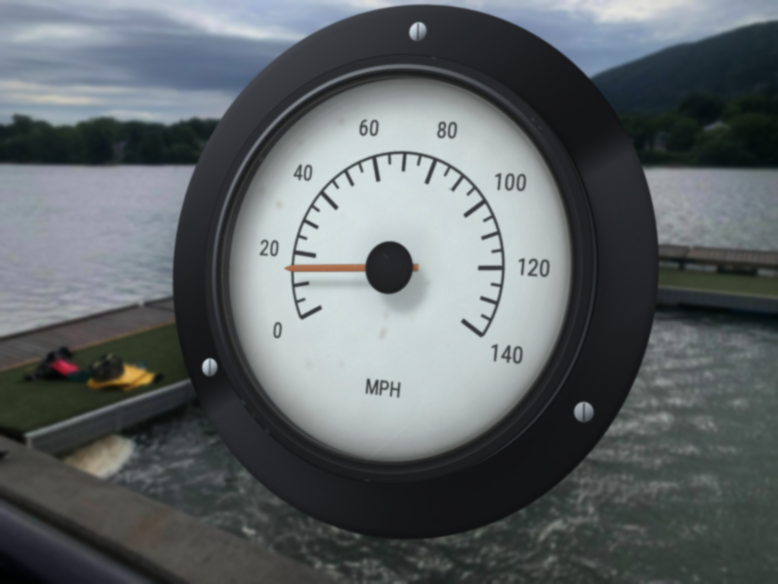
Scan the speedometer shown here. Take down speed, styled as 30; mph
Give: 15; mph
